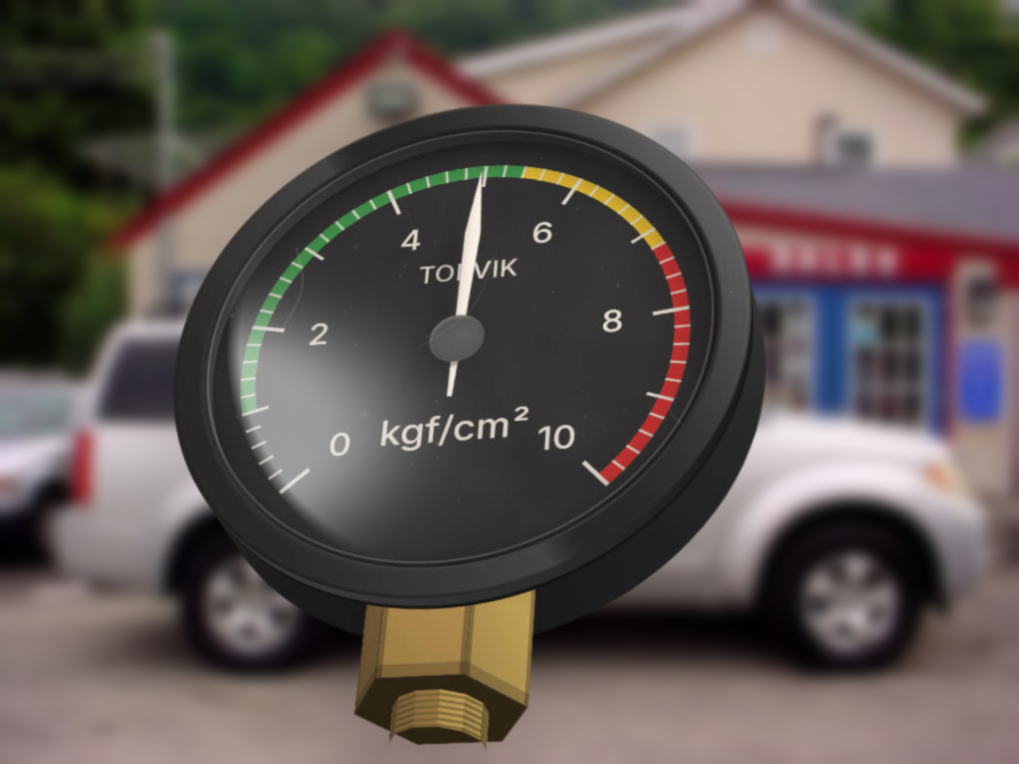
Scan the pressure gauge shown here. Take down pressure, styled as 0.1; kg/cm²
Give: 5; kg/cm²
